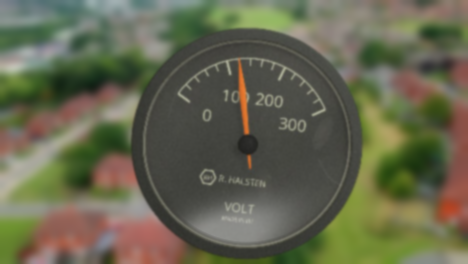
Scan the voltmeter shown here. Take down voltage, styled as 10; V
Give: 120; V
